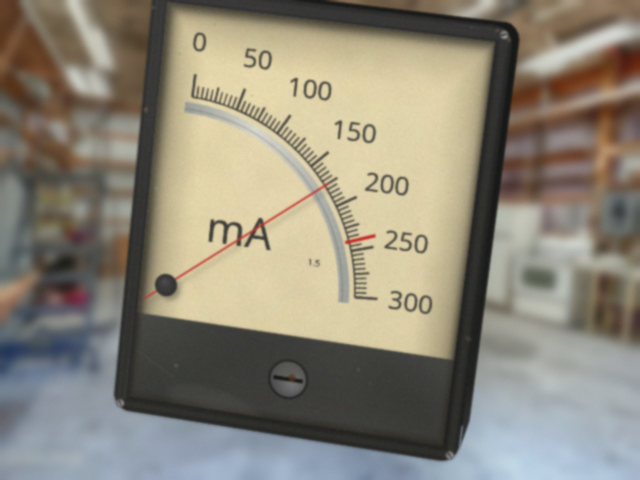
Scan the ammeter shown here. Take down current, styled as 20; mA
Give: 175; mA
